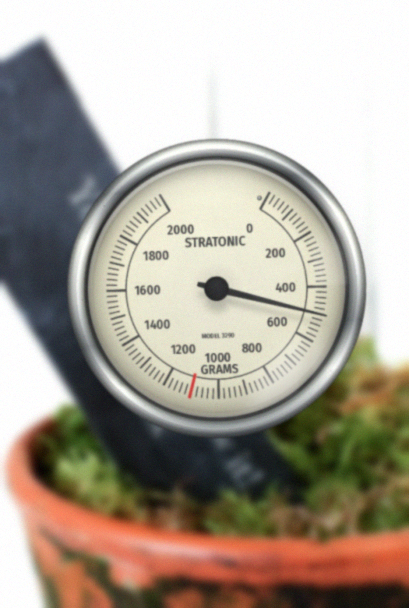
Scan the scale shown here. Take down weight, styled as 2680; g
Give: 500; g
